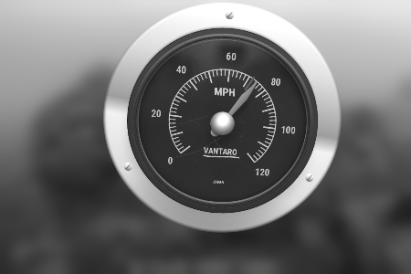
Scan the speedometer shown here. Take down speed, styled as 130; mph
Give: 74; mph
